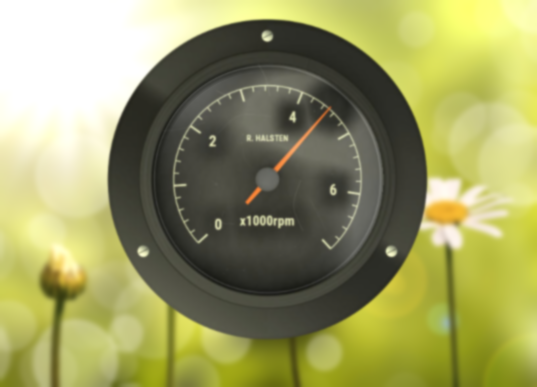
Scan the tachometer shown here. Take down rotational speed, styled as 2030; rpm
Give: 4500; rpm
